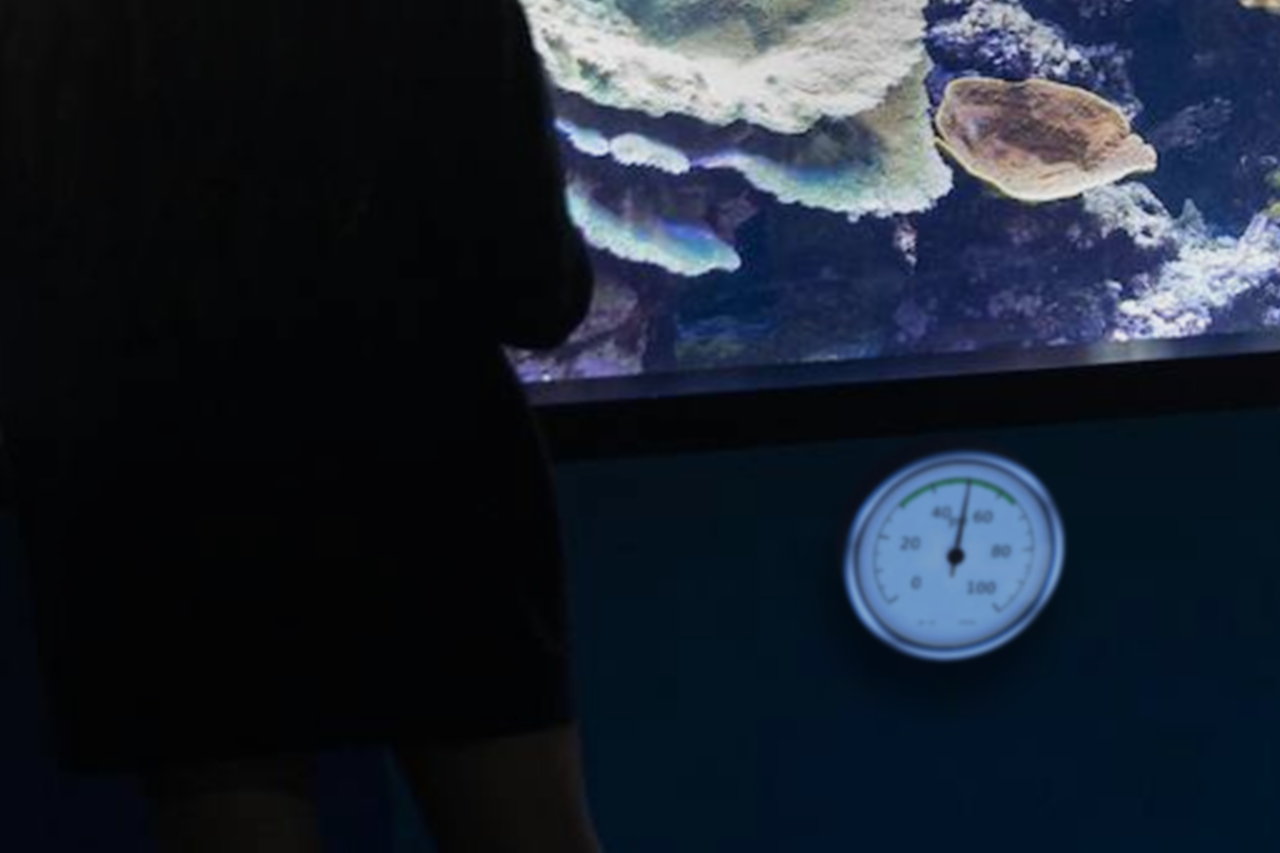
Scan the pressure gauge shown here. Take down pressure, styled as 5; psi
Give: 50; psi
